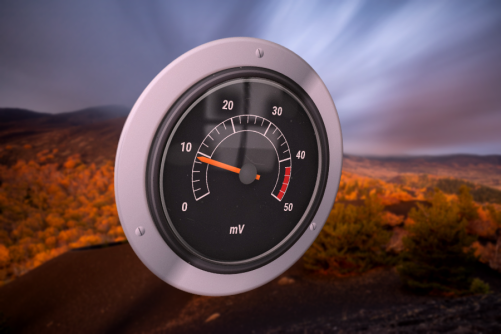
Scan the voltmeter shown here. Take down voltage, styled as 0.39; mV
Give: 9; mV
